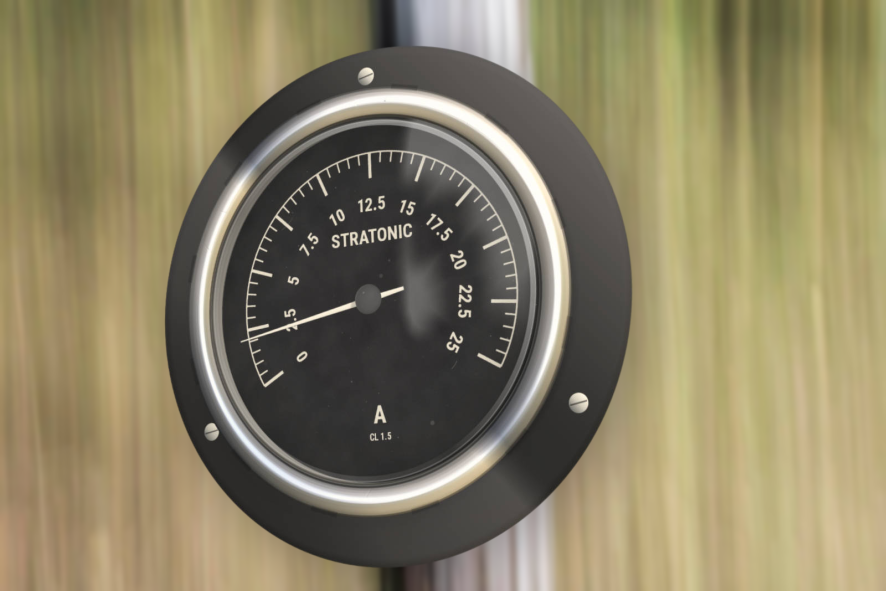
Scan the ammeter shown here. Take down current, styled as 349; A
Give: 2; A
